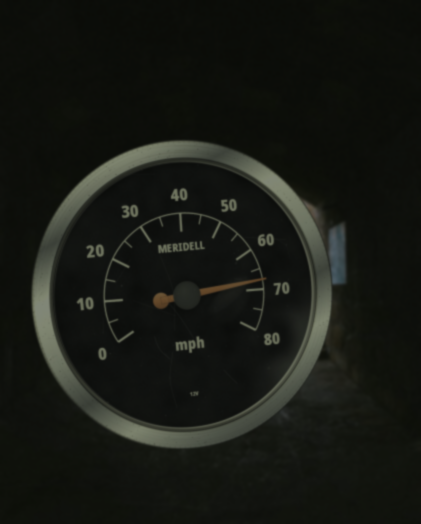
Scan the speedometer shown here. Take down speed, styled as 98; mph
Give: 67.5; mph
